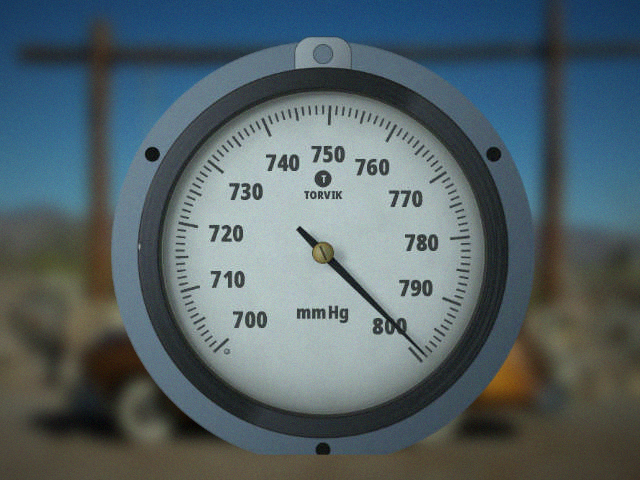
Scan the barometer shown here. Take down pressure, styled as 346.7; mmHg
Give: 799; mmHg
